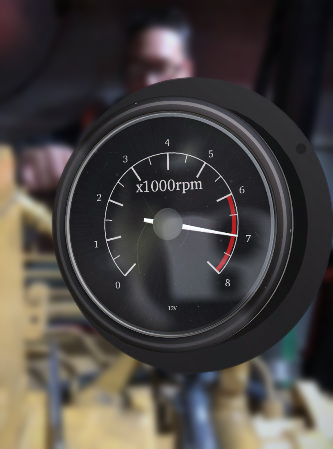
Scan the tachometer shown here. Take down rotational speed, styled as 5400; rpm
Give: 7000; rpm
